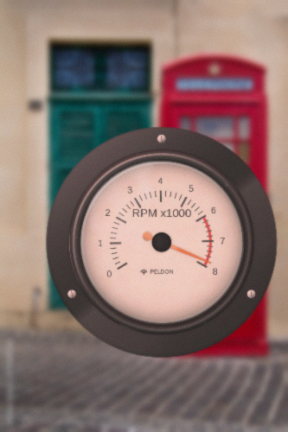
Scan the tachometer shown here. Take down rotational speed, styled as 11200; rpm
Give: 7800; rpm
